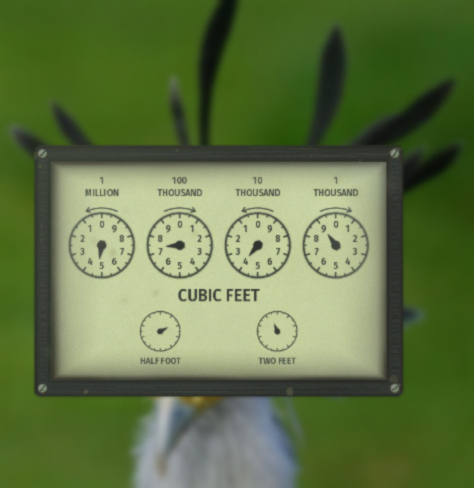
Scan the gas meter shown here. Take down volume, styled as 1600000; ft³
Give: 473900; ft³
